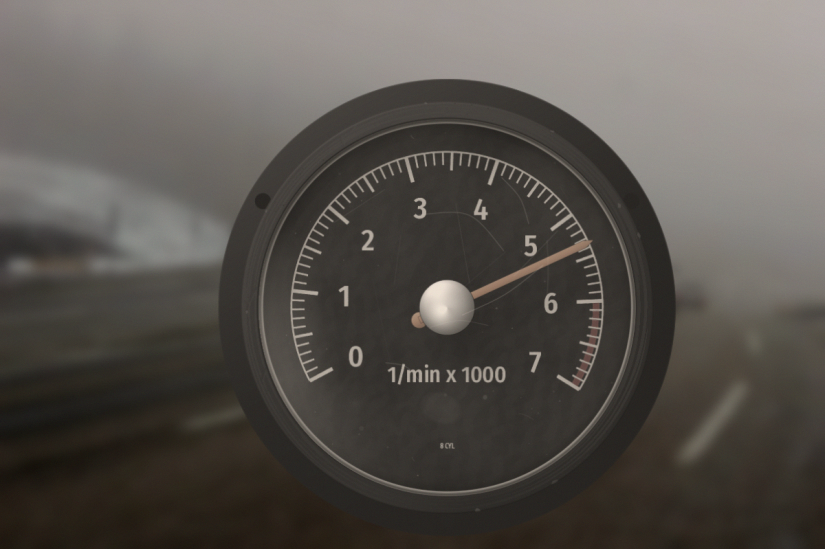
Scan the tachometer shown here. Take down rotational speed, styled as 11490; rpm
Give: 5350; rpm
